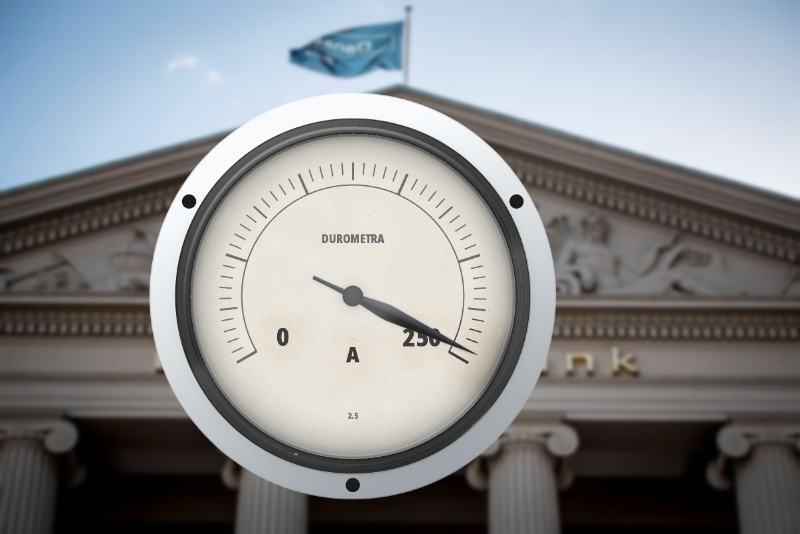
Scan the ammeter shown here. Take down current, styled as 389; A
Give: 245; A
